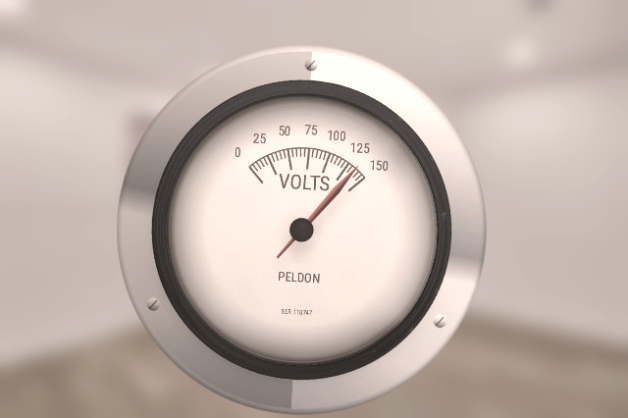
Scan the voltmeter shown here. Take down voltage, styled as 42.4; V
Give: 135; V
